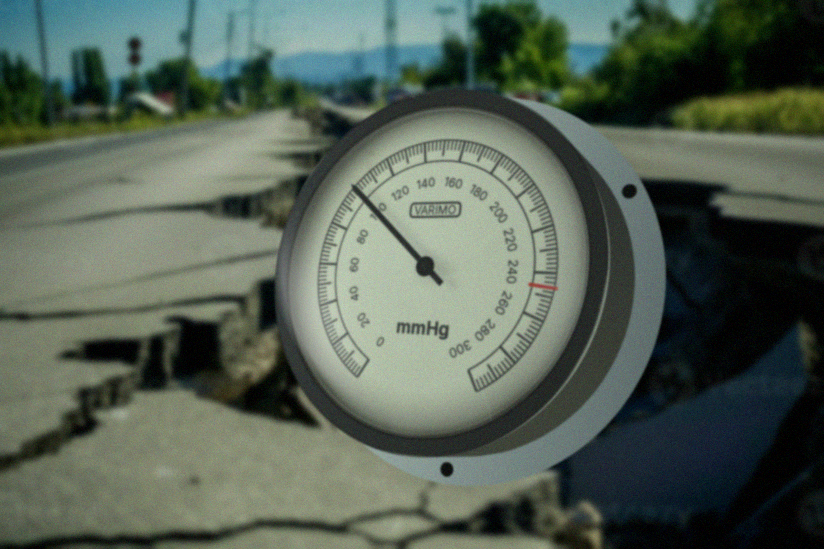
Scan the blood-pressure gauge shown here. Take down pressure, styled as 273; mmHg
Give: 100; mmHg
